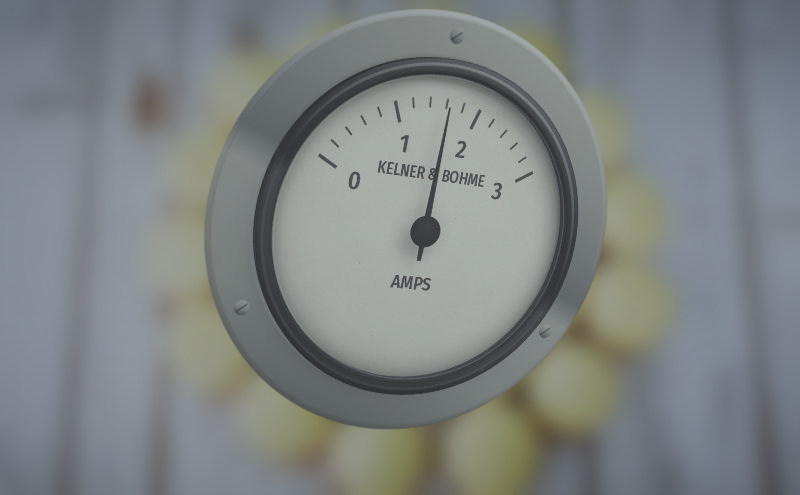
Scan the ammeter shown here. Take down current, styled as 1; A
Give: 1.6; A
